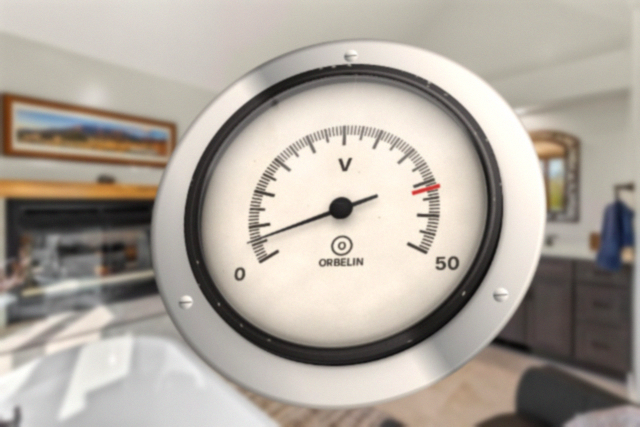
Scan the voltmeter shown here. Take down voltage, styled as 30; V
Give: 2.5; V
